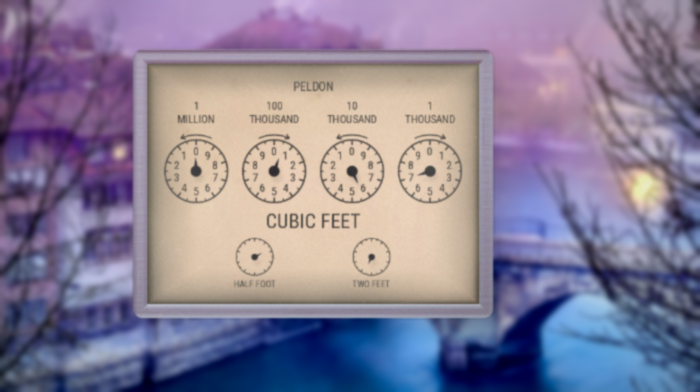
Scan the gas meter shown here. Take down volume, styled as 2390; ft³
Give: 5700; ft³
